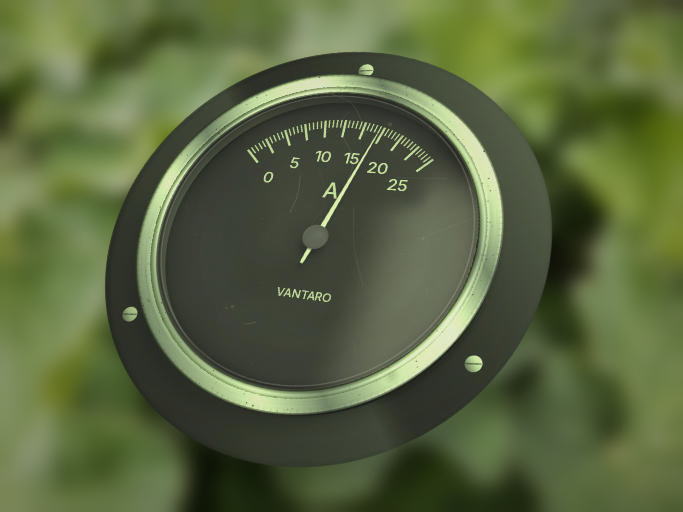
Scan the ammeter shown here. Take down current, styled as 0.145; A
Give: 17.5; A
